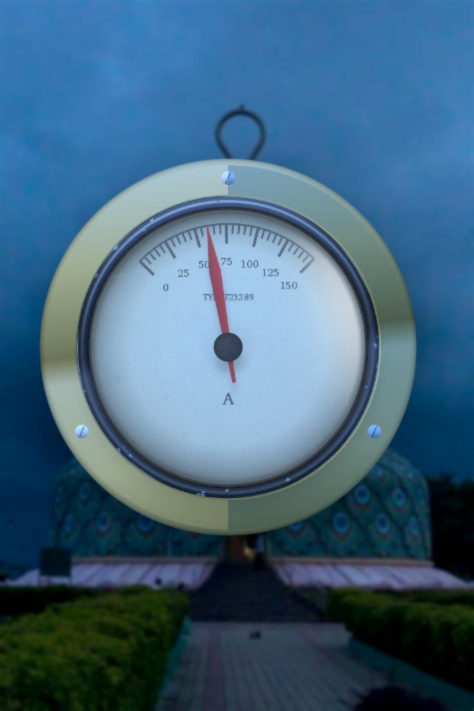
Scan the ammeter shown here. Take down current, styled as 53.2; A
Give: 60; A
